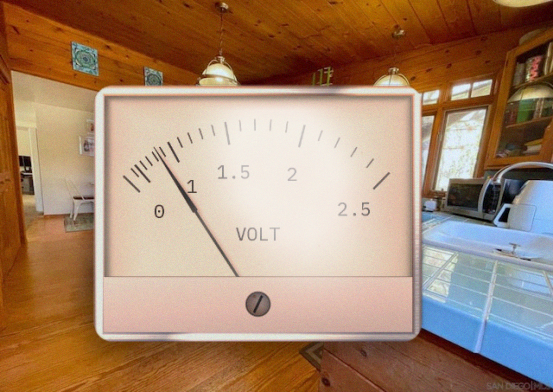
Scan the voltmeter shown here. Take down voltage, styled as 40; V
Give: 0.85; V
